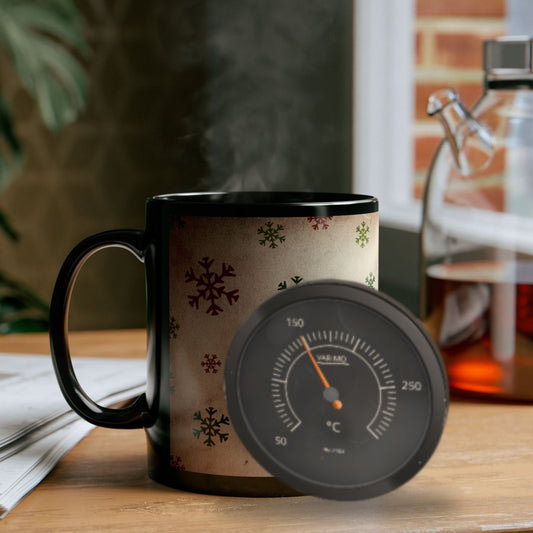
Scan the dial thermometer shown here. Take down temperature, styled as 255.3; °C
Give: 150; °C
